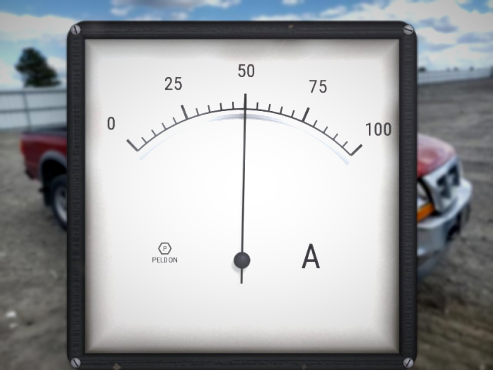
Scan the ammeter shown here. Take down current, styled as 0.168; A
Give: 50; A
